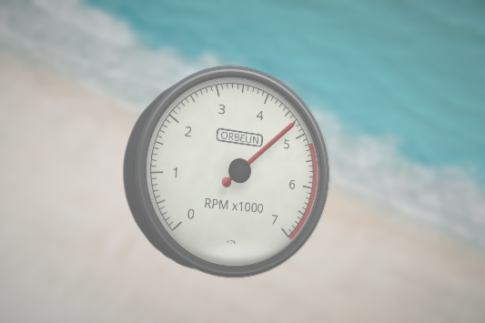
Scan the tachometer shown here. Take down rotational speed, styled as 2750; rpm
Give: 4700; rpm
